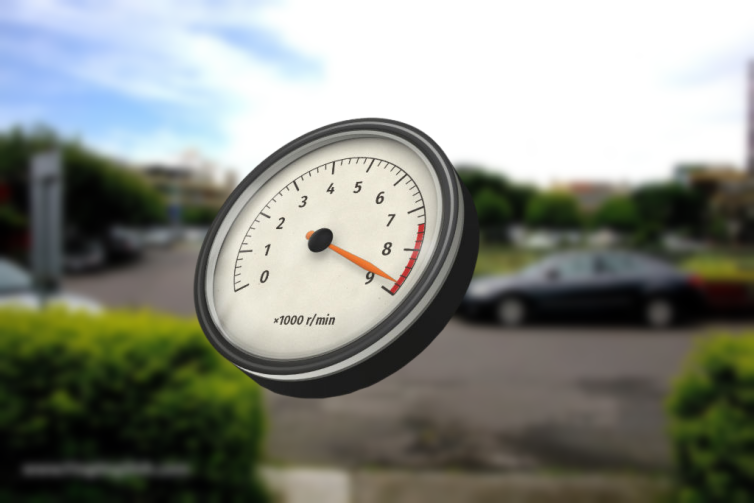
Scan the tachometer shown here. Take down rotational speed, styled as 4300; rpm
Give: 8800; rpm
